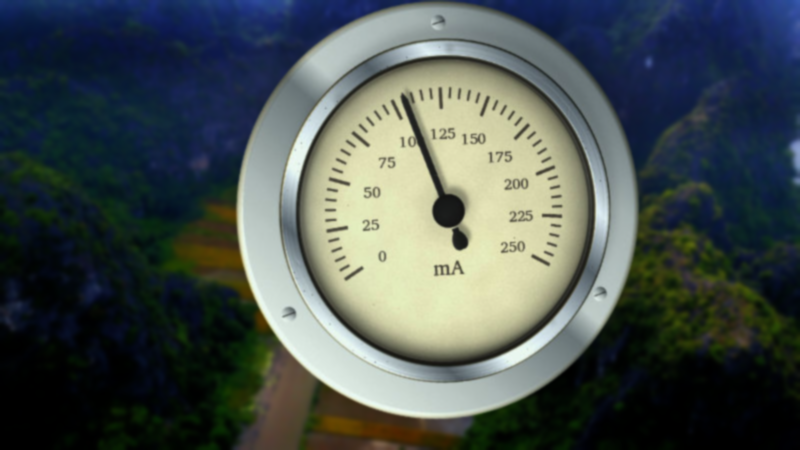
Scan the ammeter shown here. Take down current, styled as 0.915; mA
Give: 105; mA
